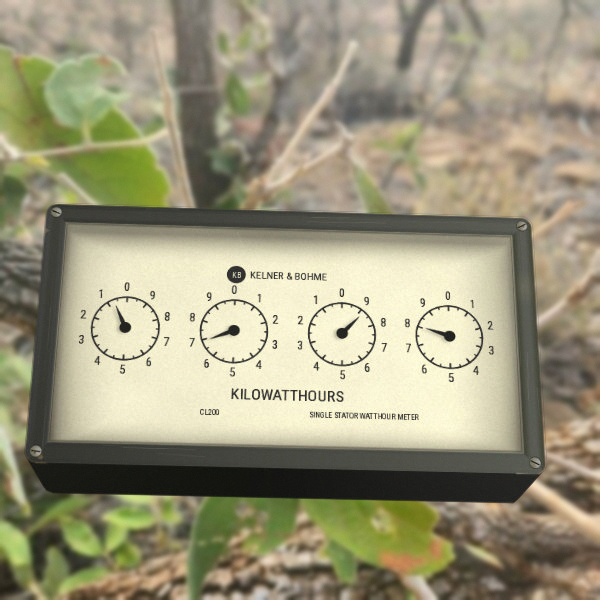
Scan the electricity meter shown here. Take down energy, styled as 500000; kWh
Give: 688; kWh
